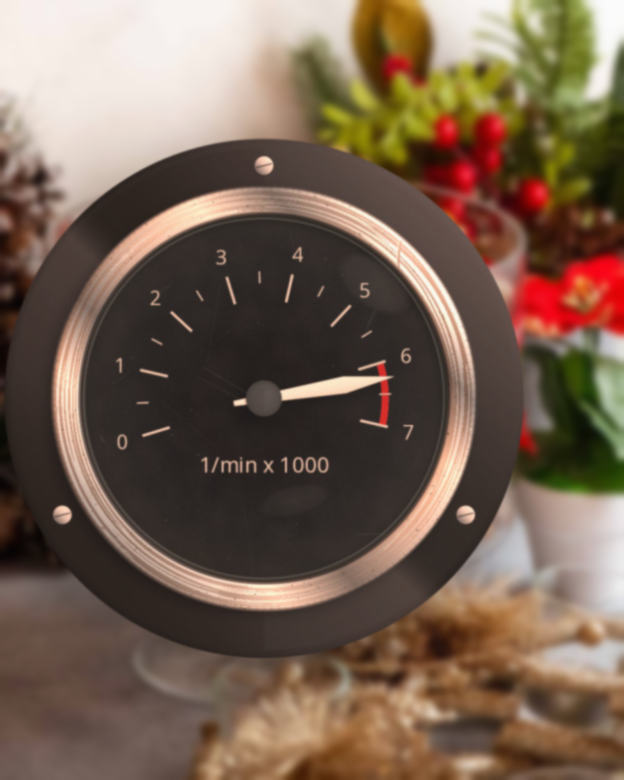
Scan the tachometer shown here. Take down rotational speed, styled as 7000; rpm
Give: 6250; rpm
